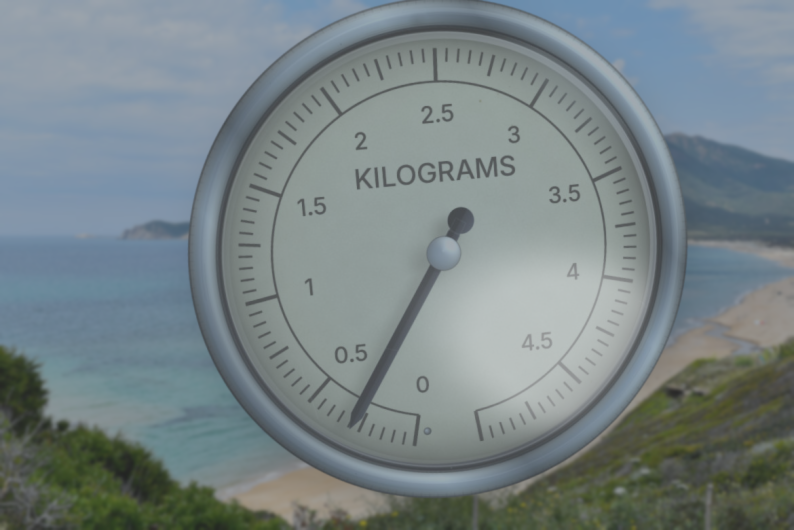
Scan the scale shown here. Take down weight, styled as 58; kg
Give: 0.3; kg
